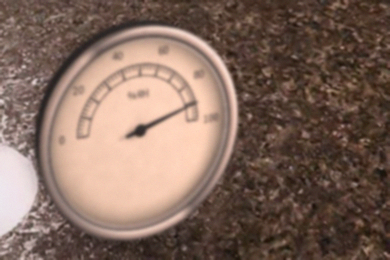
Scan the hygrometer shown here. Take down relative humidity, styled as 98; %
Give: 90; %
